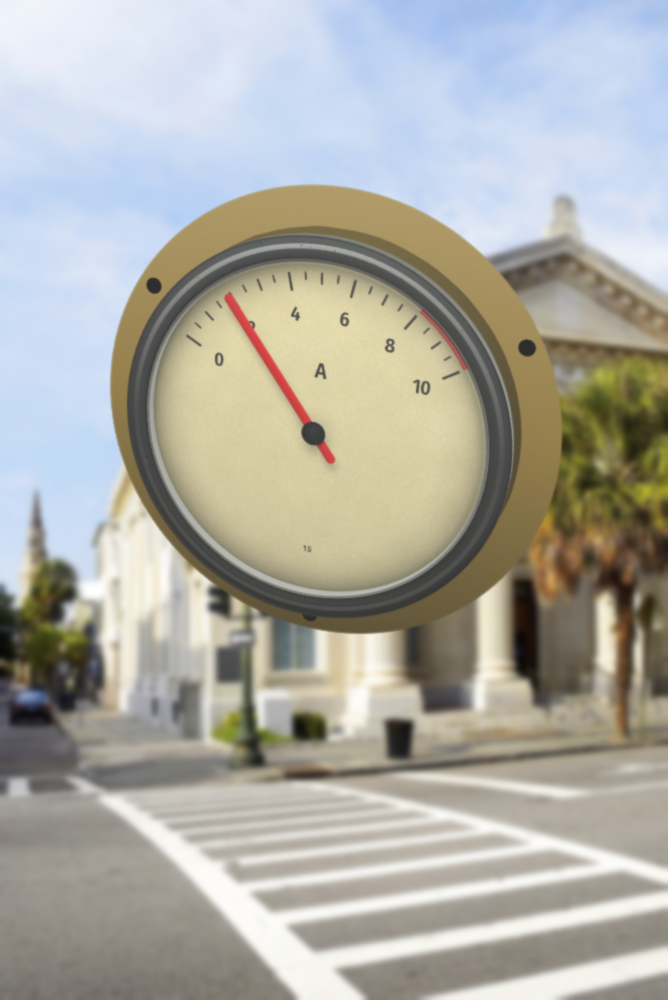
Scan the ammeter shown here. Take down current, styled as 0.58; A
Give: 2; A
